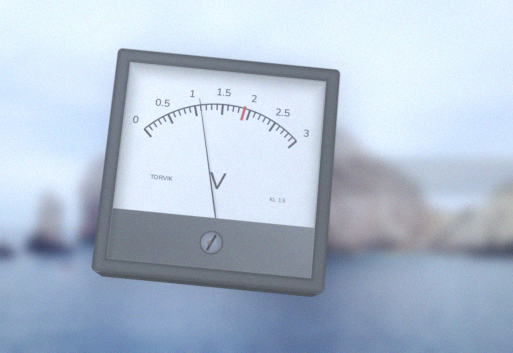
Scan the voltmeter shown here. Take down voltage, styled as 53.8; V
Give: 1.1; V
